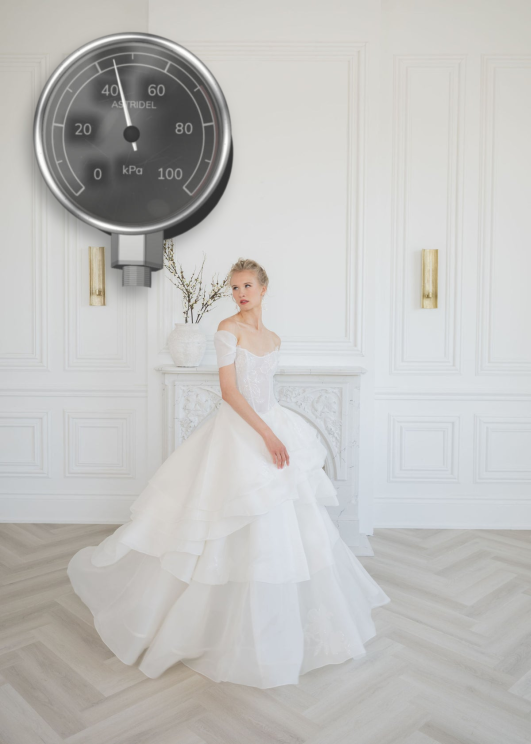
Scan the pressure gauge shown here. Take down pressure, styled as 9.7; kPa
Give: 45; kPa
